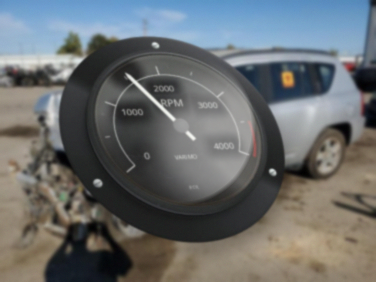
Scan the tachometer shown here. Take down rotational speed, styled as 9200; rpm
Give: 1500; rpm
